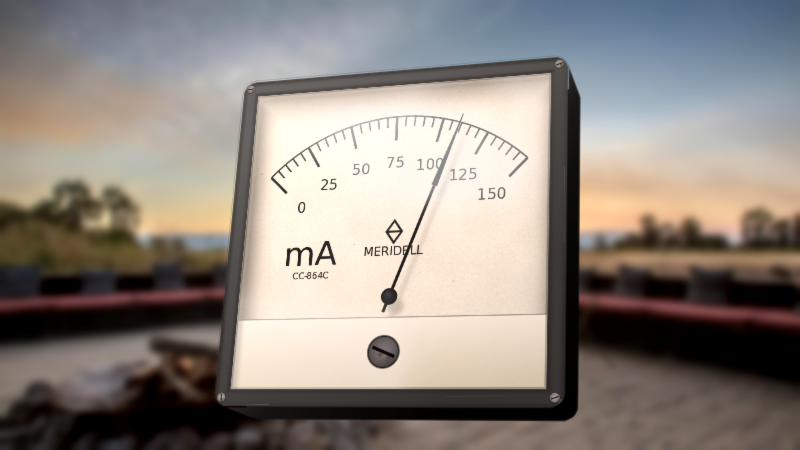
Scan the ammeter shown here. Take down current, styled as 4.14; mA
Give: 110; mA
